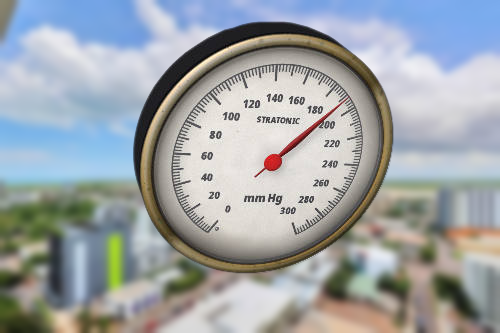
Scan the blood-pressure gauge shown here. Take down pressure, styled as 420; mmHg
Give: 190; mmHg
